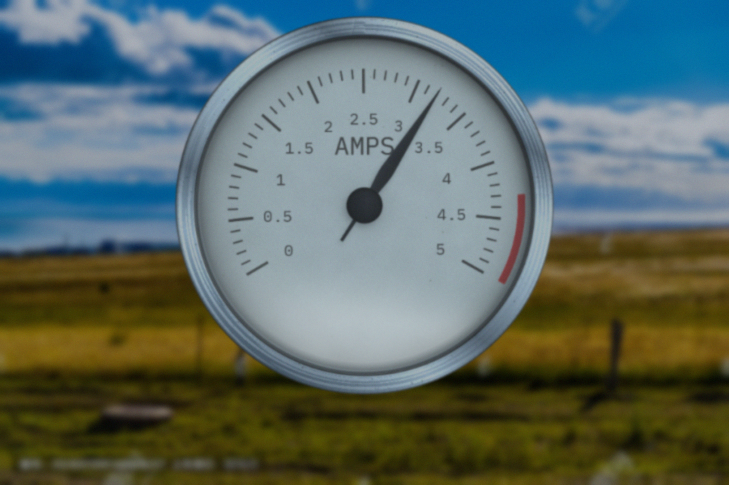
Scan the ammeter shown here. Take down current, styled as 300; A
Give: 3.2; A
